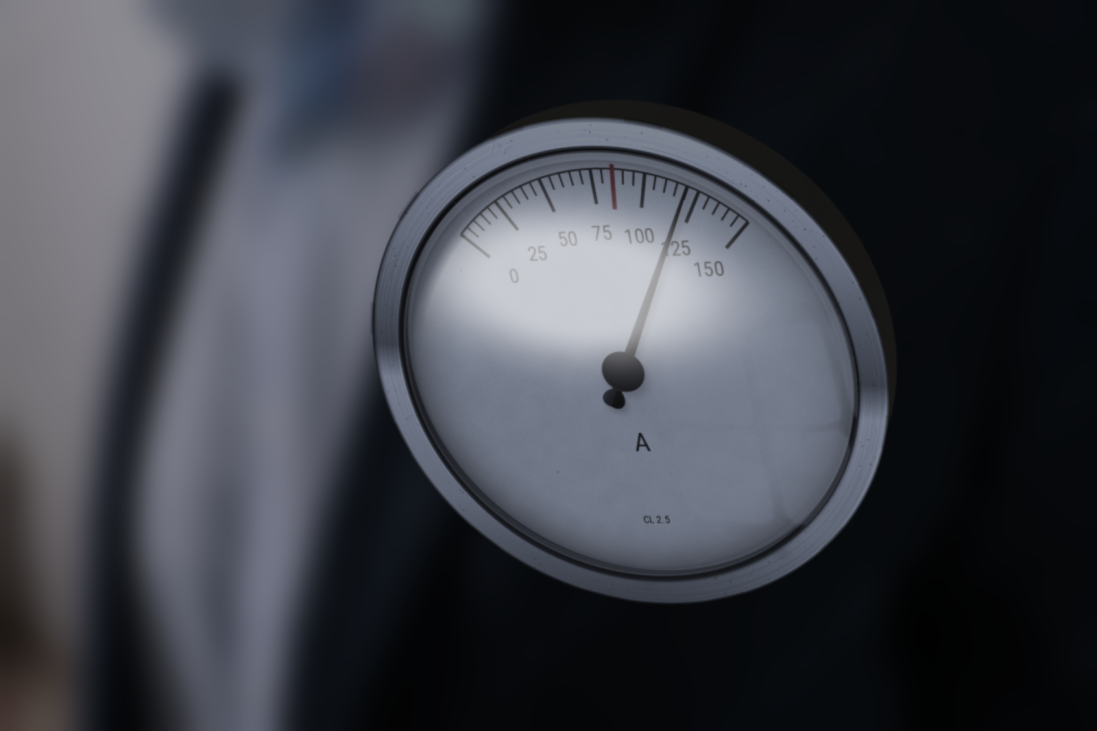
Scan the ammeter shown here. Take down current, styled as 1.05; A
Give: 120; A
